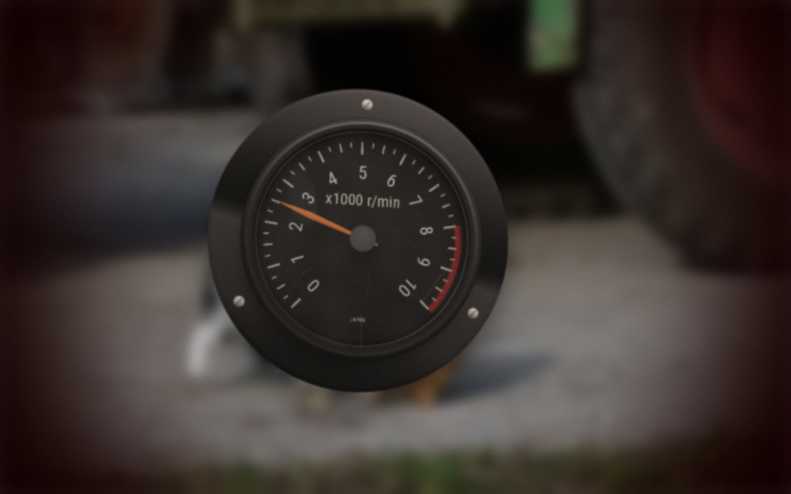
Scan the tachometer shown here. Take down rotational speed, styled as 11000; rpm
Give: 2500; rpm
